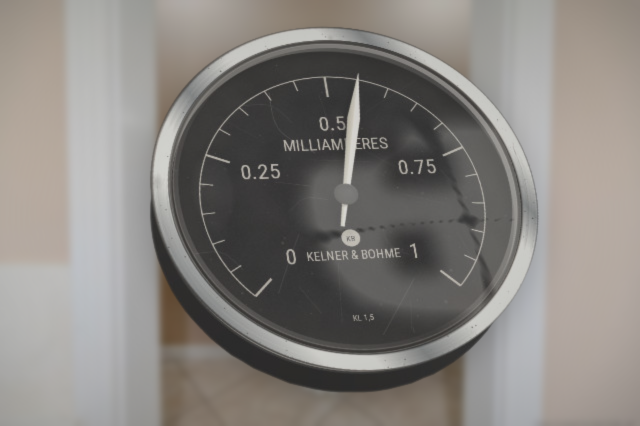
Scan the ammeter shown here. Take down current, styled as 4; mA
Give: 0.55; mA
